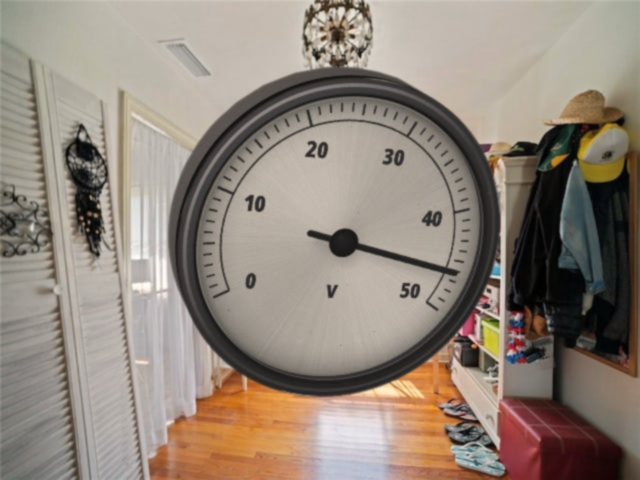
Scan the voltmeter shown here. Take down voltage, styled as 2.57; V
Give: 46; V
